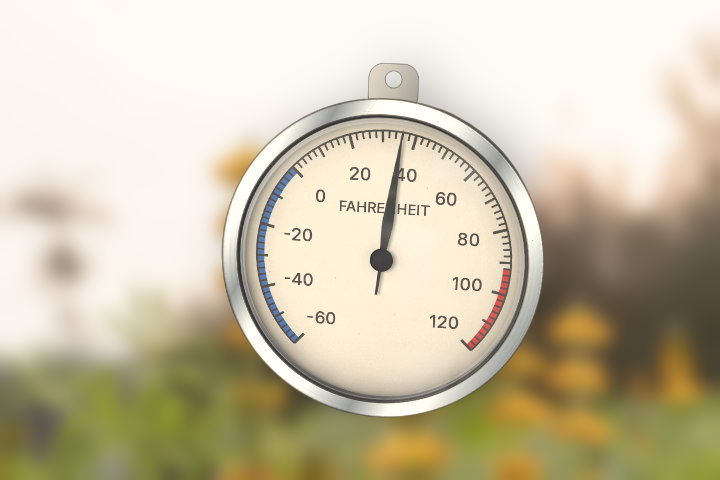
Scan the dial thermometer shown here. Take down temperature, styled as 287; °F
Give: 36; °F
